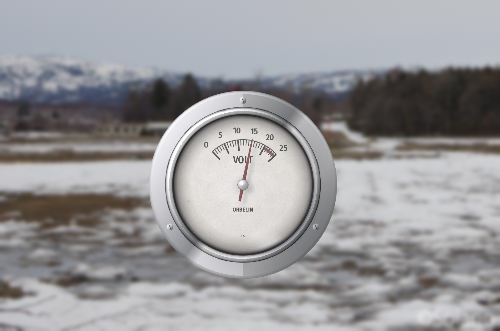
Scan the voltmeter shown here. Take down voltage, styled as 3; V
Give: 15; V
